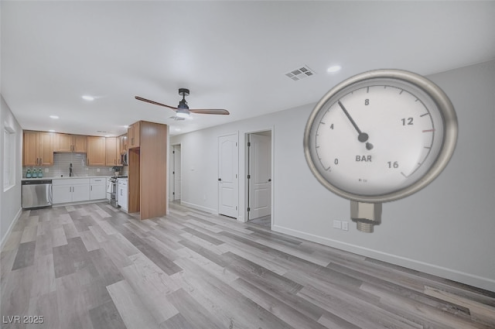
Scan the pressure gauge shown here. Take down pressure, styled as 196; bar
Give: 6; bar
